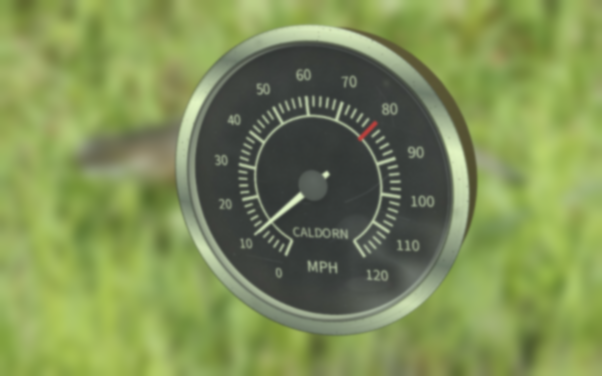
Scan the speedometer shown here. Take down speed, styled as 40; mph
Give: 10; mph
